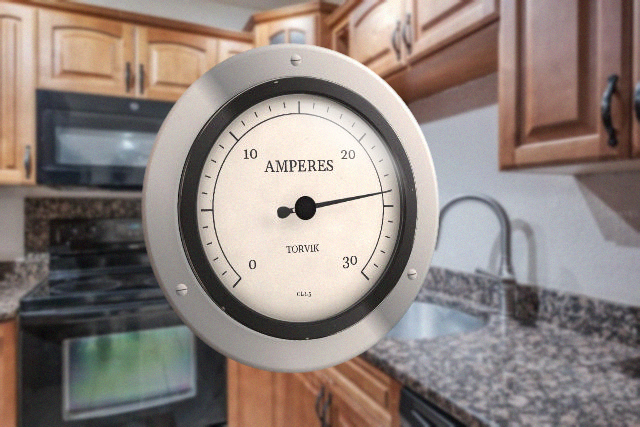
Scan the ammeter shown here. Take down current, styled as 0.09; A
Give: 24; A
